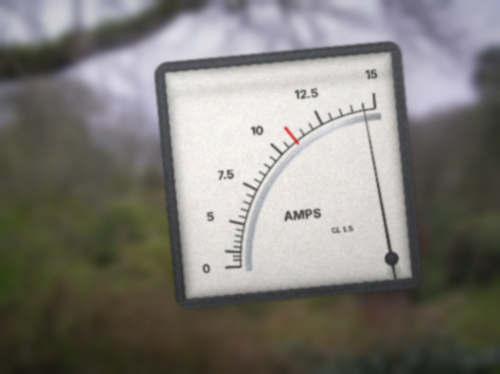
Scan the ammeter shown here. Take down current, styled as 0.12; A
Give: 14.5; A
